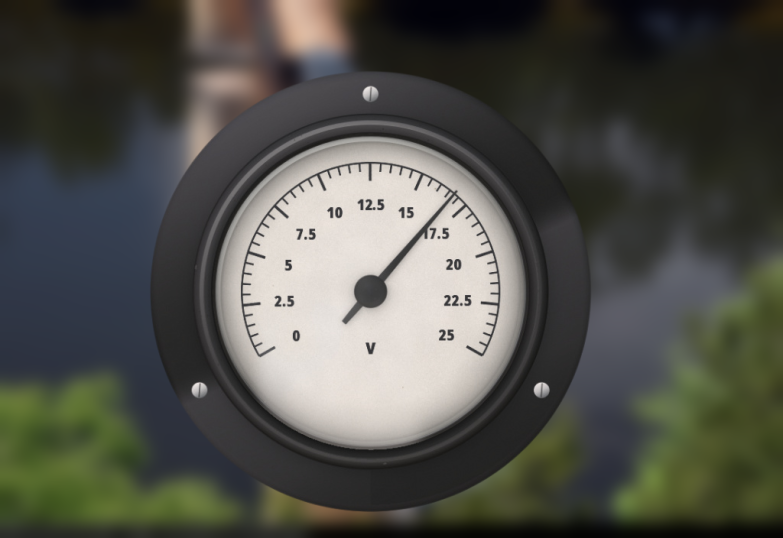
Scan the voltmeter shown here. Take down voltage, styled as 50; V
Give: 16.75; V
